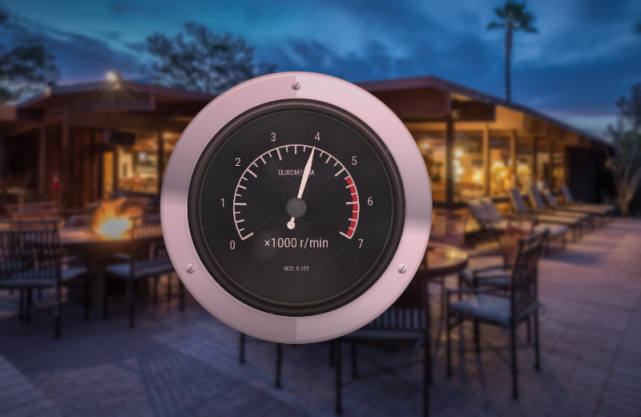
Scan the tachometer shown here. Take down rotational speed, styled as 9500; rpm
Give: 4000; rpm
